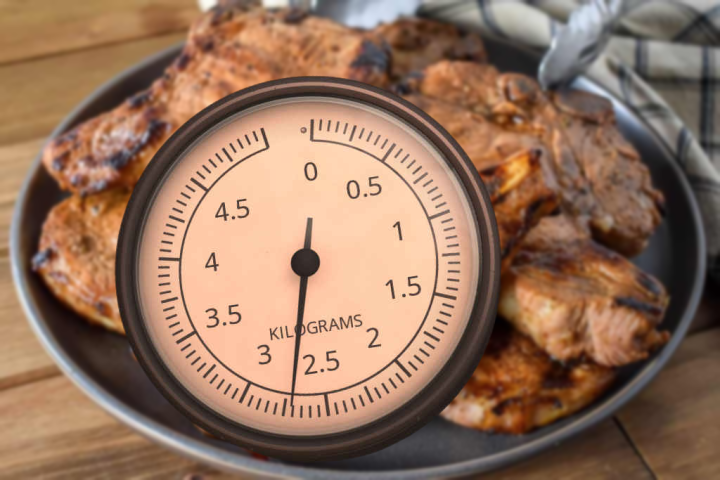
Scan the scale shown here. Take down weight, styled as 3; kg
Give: 2.7; kg
